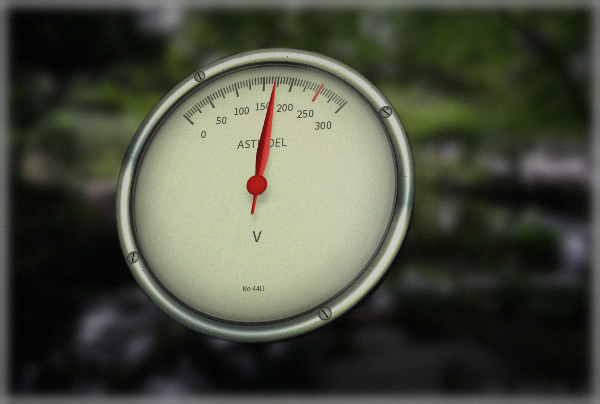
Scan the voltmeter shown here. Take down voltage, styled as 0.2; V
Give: 175; V
